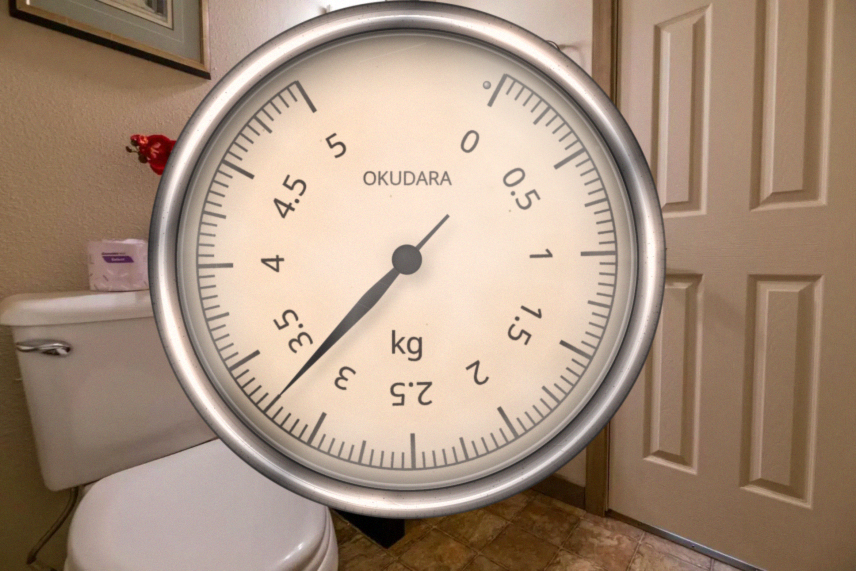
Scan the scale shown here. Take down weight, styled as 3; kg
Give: 3.25; kg
